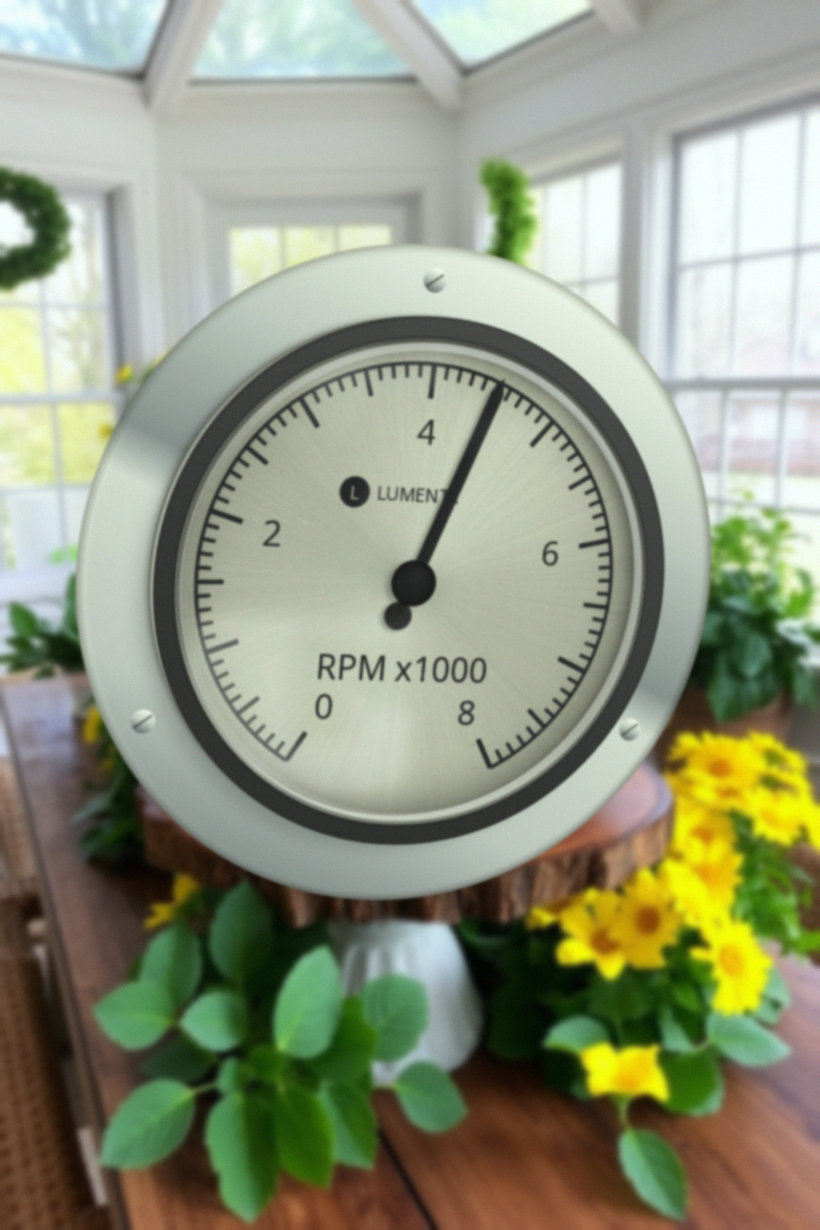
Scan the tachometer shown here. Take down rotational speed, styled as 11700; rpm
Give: 4500; rpm
